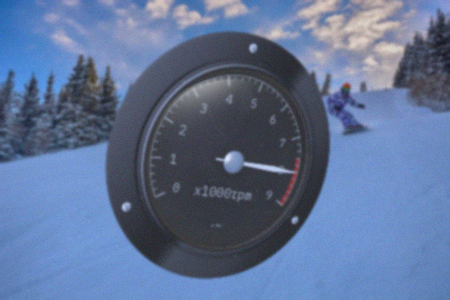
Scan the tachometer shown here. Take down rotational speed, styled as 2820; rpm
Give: 8000; rpm
